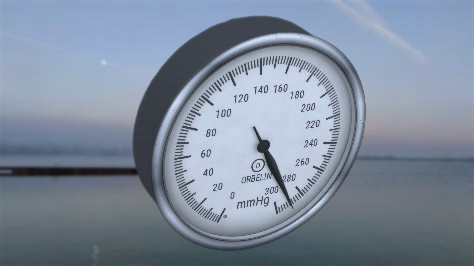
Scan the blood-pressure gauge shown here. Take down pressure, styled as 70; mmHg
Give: 290; mmHg
